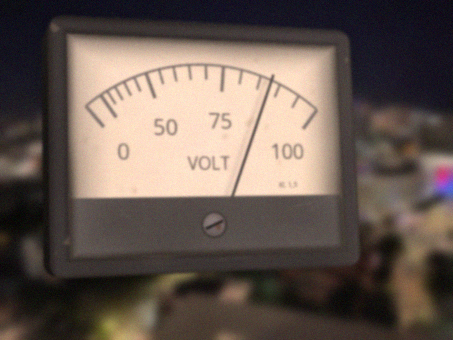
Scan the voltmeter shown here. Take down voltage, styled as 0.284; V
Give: 87.5; V
